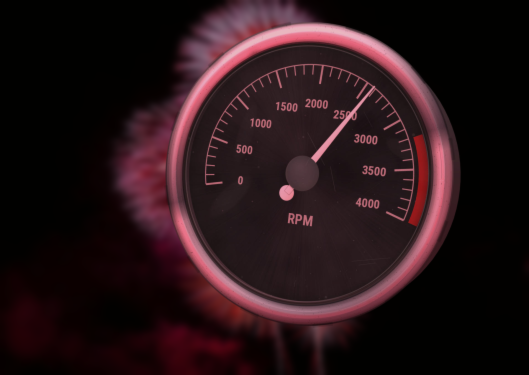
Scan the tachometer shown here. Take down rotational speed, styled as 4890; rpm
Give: 2600; rpm
